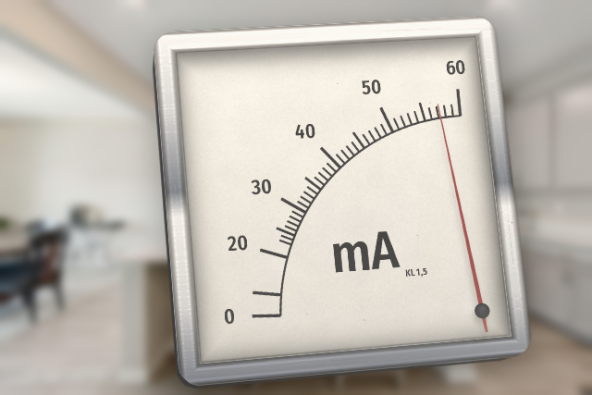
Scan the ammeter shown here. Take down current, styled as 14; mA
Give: 57; mA
